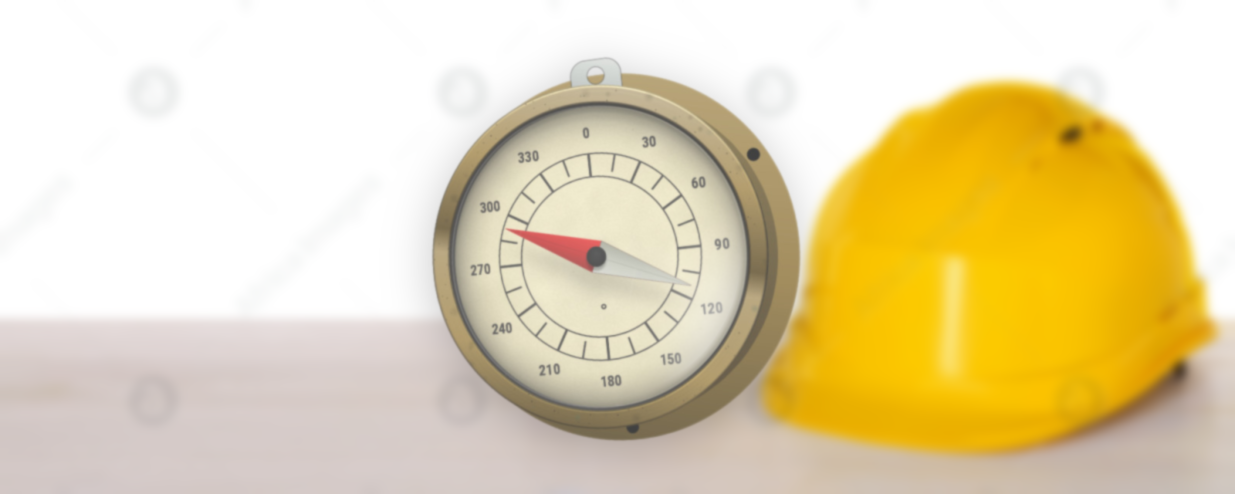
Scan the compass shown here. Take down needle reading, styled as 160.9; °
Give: 292.5; °
